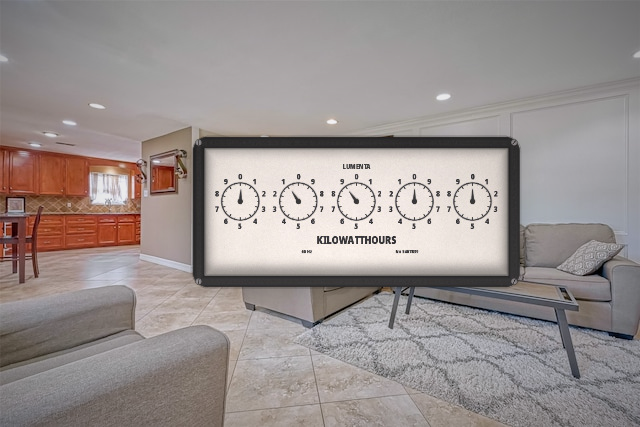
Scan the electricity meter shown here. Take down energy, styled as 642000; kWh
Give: 900; kWh
